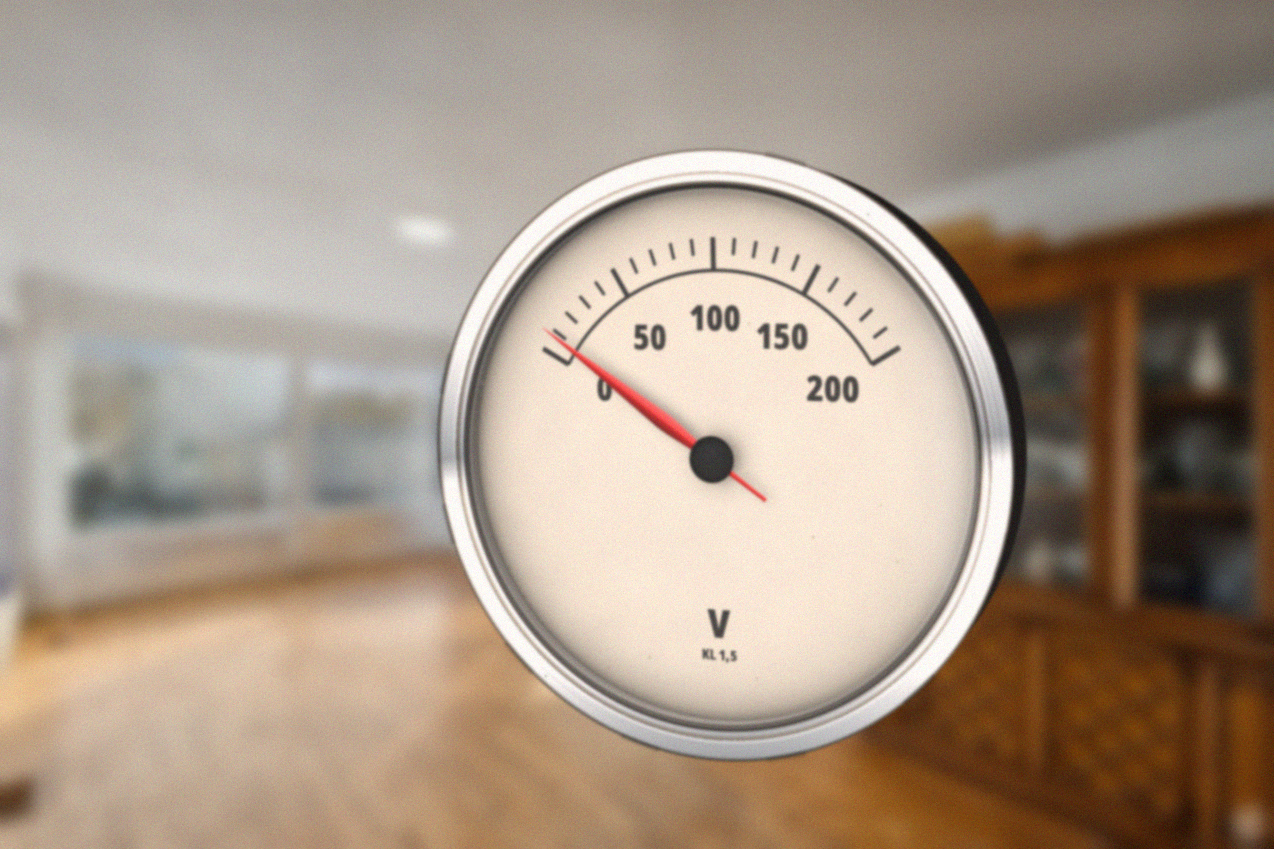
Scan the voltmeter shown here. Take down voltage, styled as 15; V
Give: 10; V
